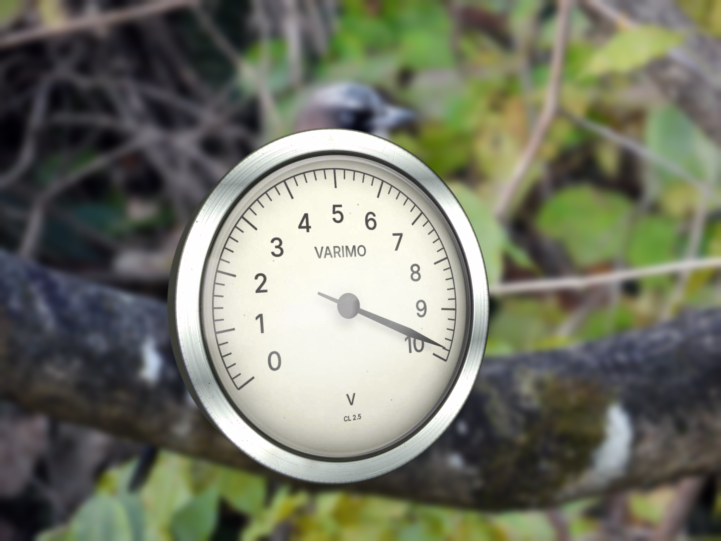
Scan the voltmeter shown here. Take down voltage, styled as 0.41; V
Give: 9.8; V
